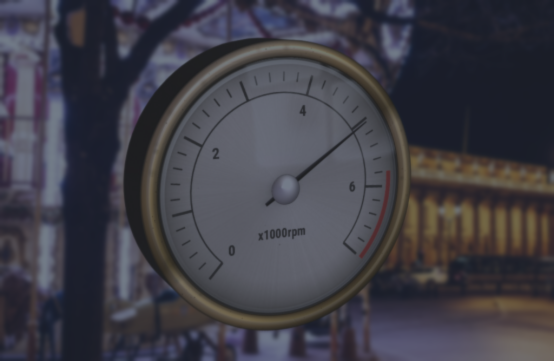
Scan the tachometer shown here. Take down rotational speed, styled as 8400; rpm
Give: 5000; rpm
